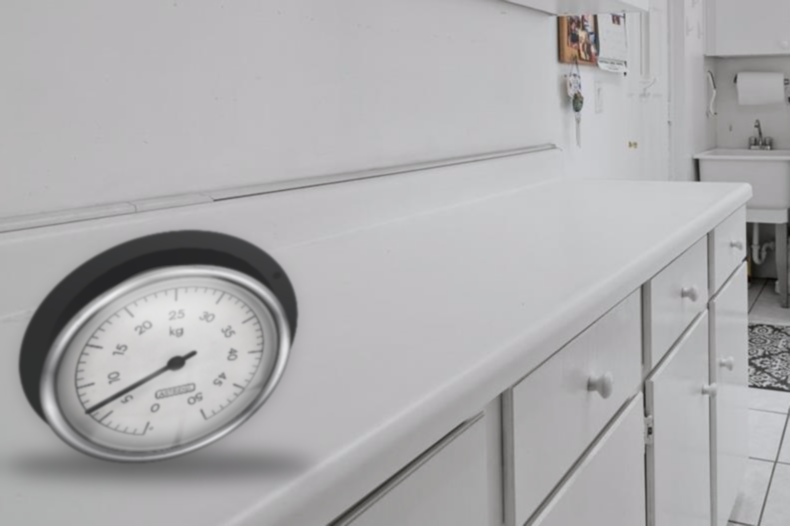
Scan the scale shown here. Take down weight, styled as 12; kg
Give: 7; kg
